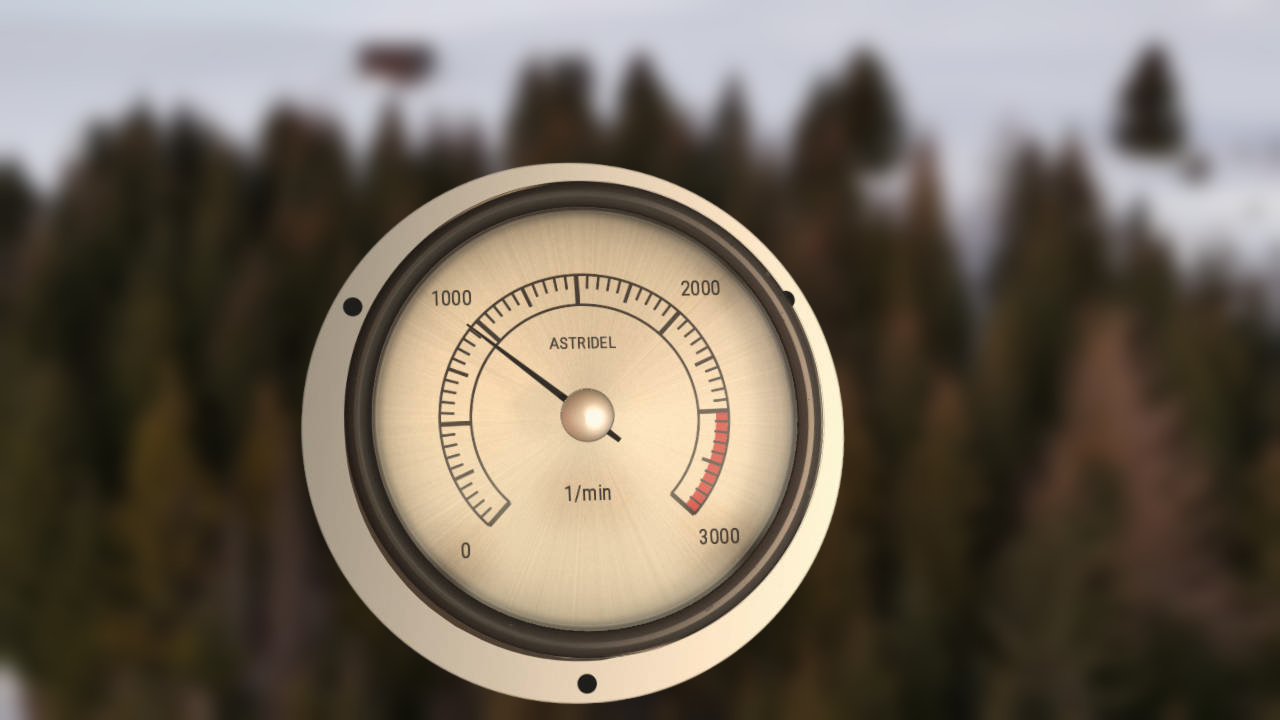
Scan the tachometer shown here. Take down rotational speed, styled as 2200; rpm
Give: 950; rpm
